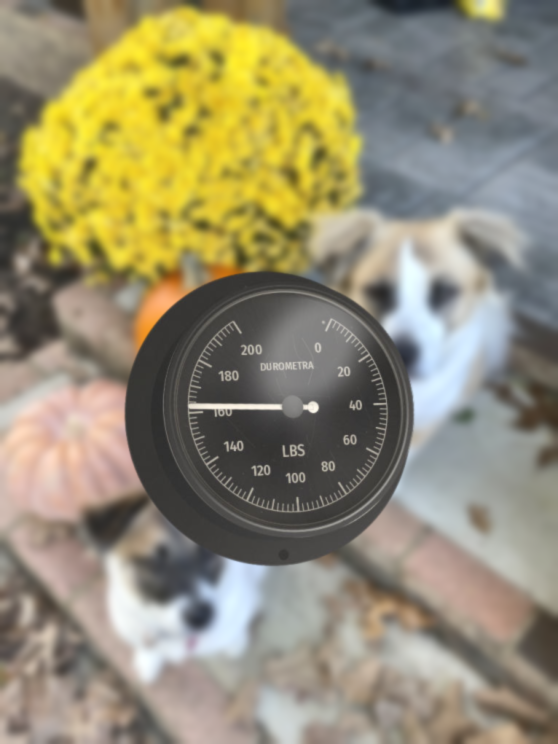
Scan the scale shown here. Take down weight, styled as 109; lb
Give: 162; lb
